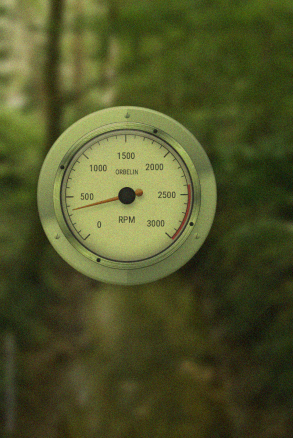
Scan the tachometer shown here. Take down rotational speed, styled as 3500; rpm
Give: 350; rpm
